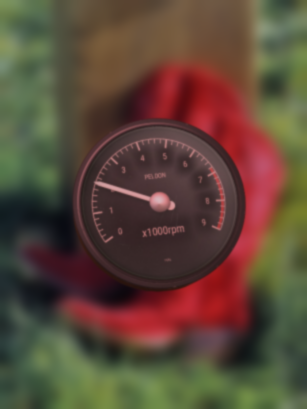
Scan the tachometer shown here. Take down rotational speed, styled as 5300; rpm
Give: 2000; rpm
